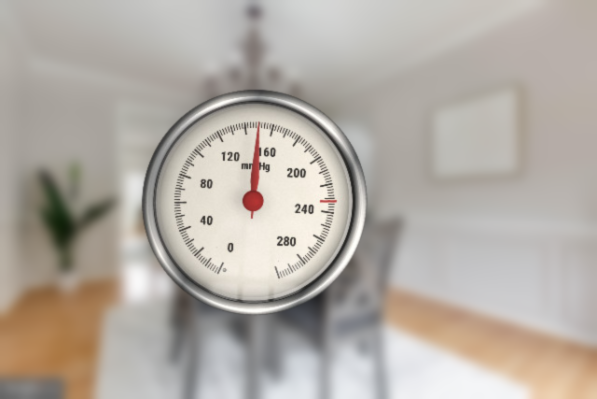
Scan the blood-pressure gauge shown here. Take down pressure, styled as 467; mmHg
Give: 150; mmHg
